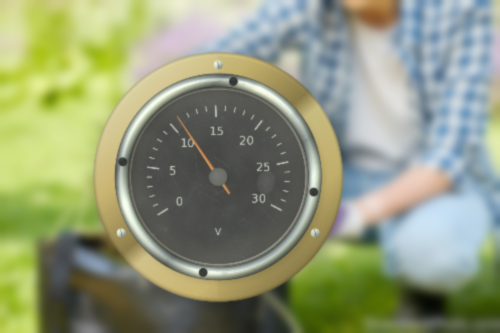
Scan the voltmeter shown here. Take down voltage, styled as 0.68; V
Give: 11; V
